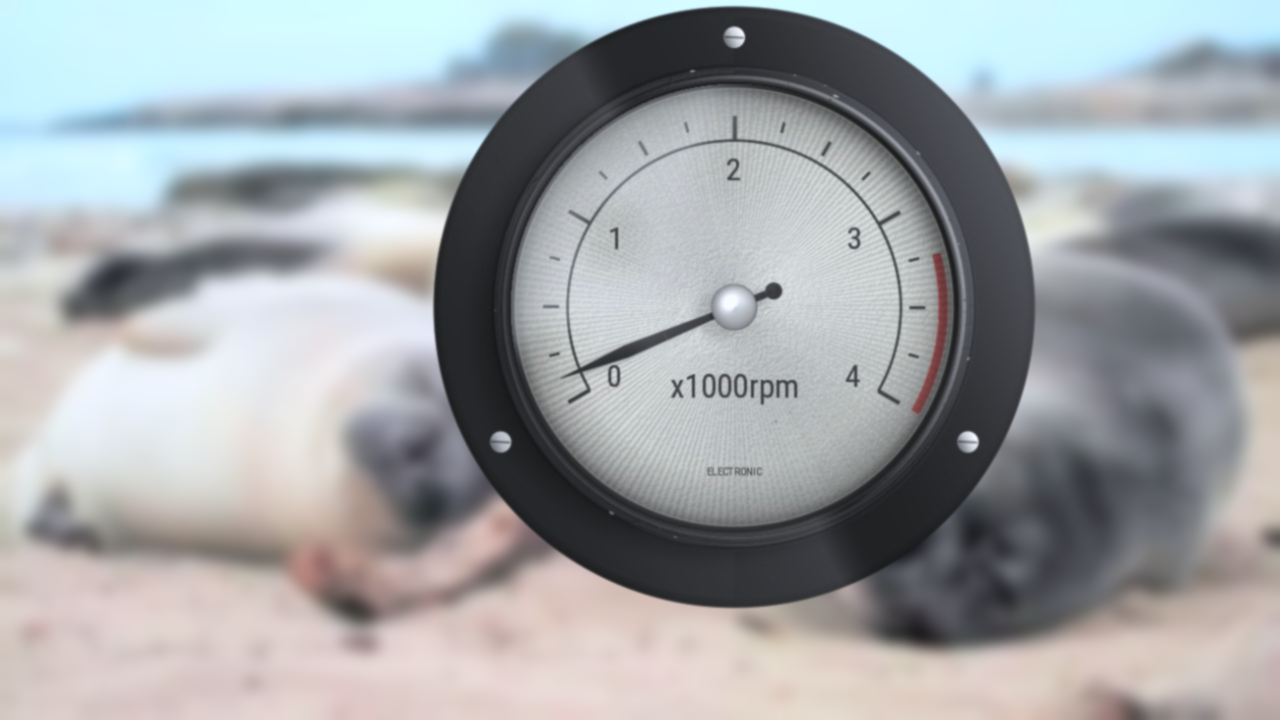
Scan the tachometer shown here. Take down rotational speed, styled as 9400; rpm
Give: 125; rpm
